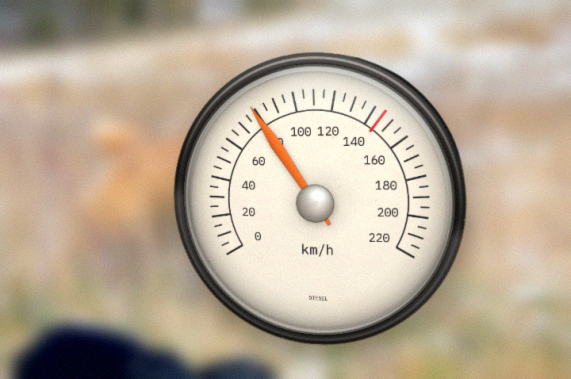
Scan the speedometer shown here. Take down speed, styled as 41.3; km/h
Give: 80; km/h
